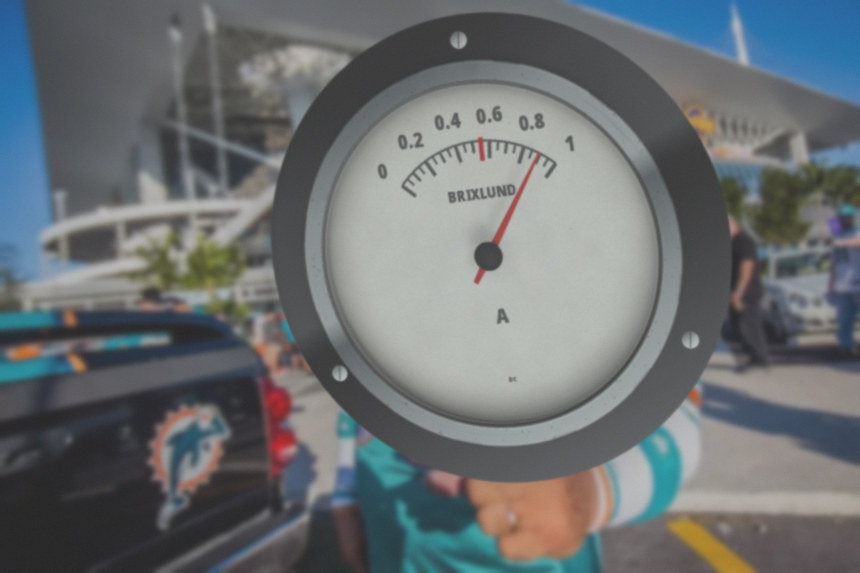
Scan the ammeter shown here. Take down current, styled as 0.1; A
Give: 0.9; A
